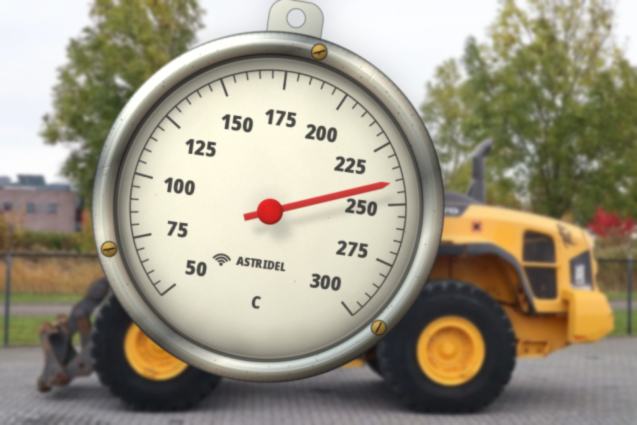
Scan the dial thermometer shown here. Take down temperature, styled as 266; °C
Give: 240; °C
